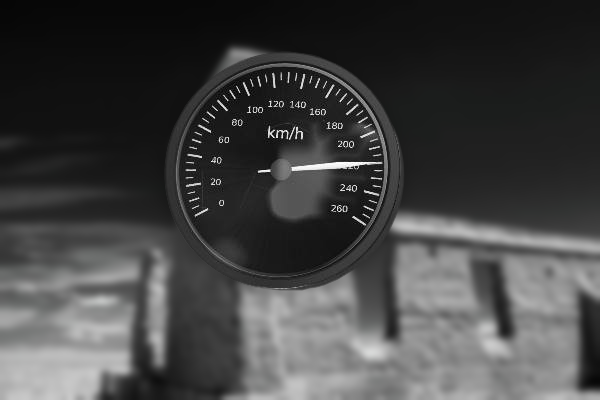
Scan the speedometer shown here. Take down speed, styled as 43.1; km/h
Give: 220; km/h
